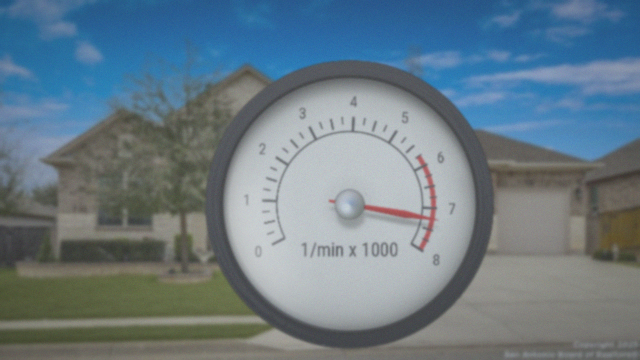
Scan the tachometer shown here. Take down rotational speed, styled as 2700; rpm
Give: 7250; rpm
